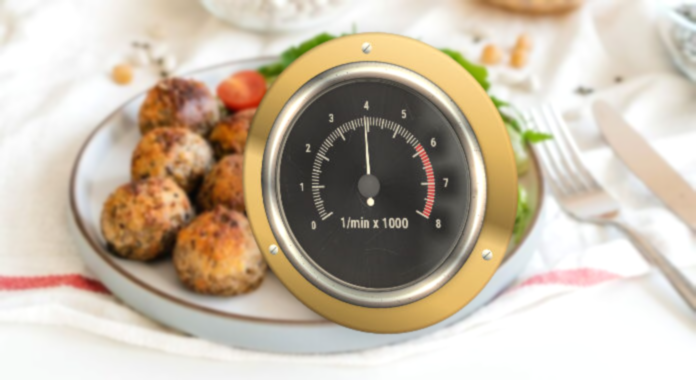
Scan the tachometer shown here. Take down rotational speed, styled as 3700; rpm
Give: 4000; rpm
